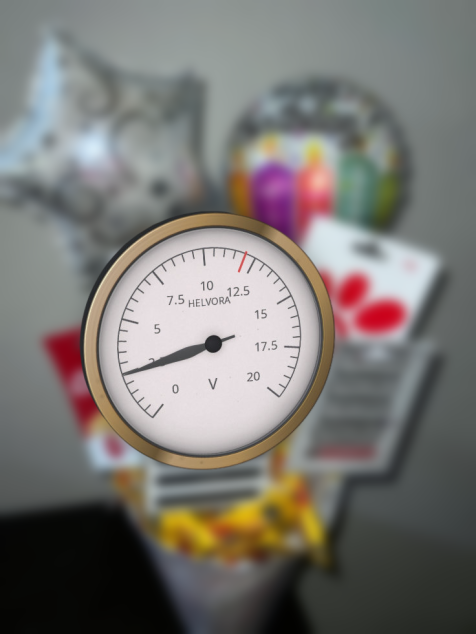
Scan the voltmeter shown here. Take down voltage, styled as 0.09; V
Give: 2.5; V
